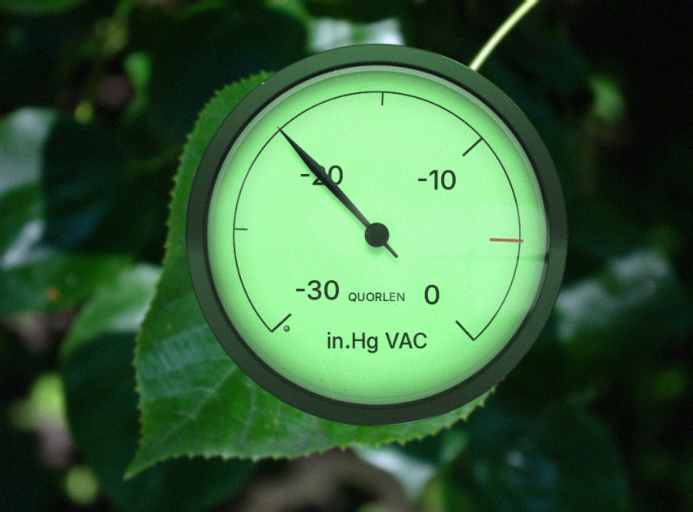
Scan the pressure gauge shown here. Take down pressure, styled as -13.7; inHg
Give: -20; inHg
